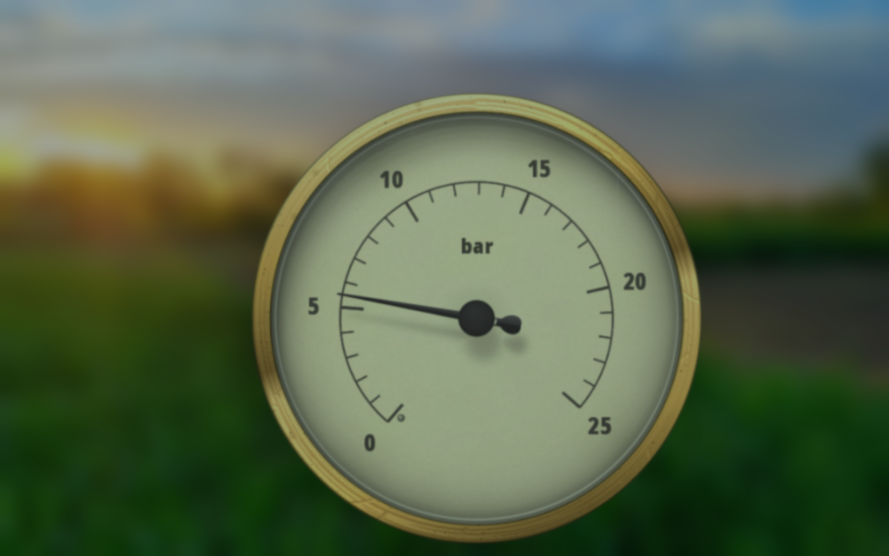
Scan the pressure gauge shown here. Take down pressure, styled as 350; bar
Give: 5.5; bar
